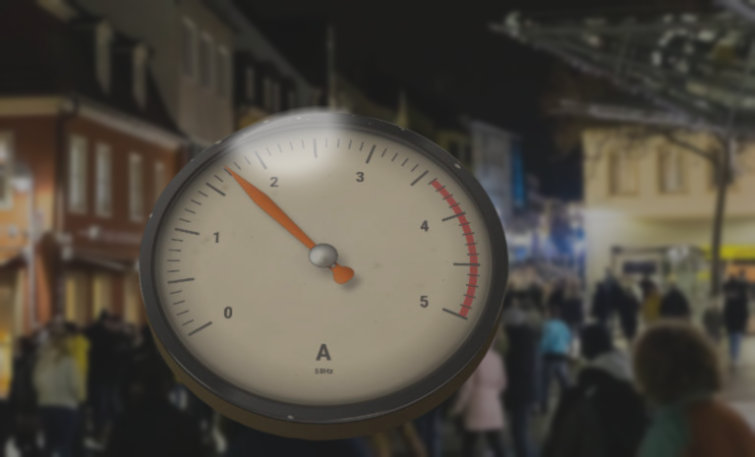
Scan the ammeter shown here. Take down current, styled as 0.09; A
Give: 1.7; A
